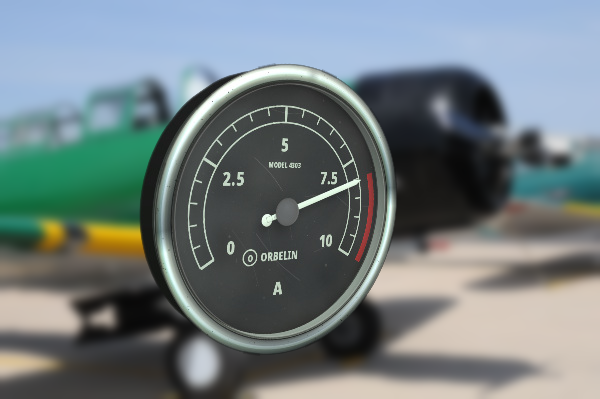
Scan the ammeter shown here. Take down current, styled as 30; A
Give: 8; A
